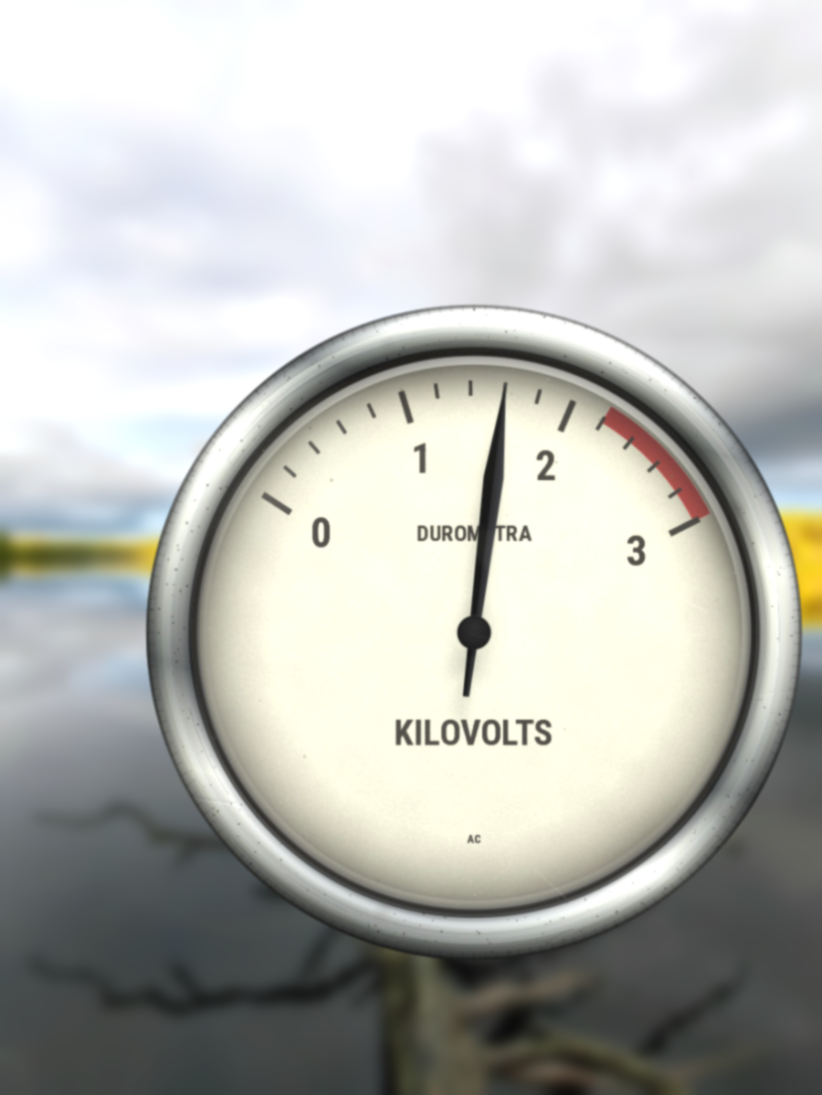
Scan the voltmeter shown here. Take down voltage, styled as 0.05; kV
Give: 1.6; kV
